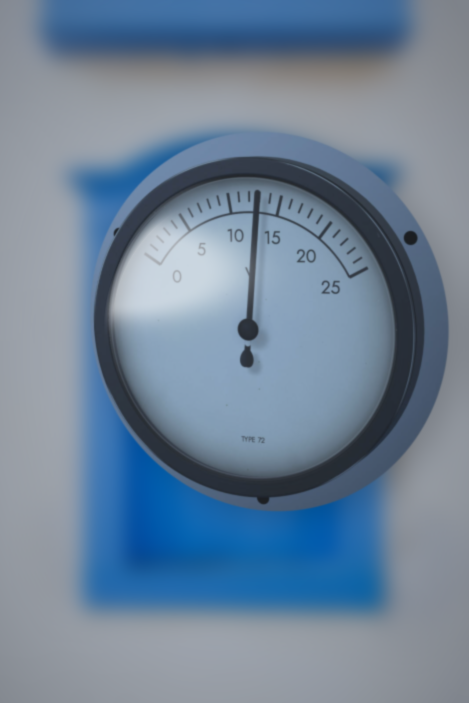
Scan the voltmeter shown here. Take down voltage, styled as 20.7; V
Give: 13; V
